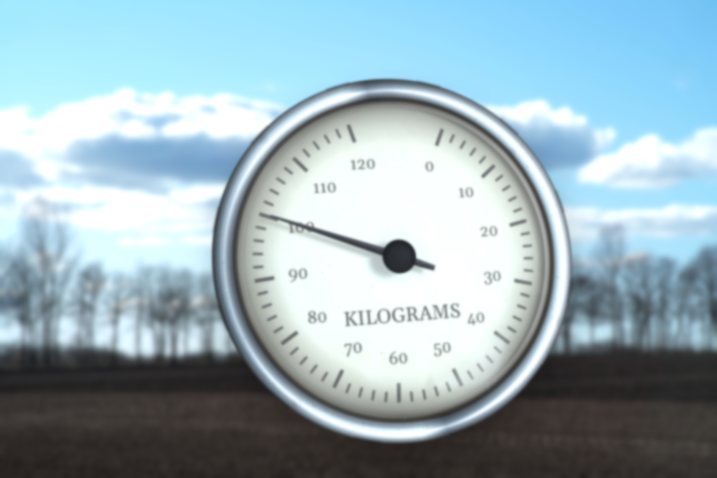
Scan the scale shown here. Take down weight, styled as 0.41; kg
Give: 100; kg
